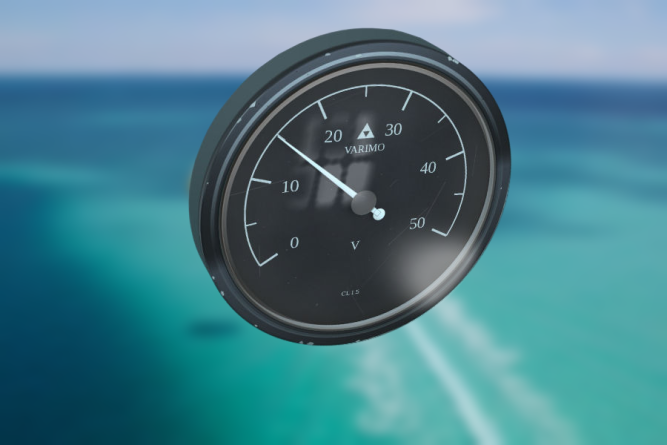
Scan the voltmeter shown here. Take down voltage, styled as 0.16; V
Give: 15; V
